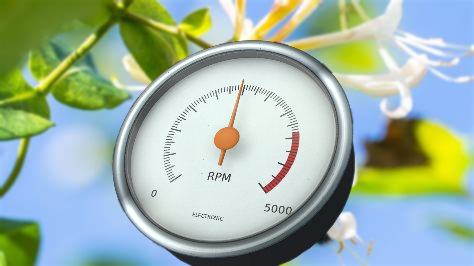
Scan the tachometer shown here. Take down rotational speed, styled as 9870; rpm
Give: 2500; rpm
